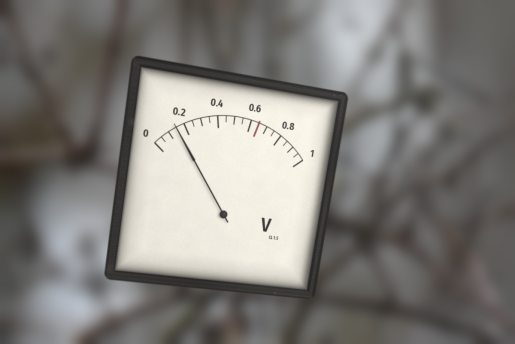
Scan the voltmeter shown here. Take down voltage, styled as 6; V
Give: 0.15; V
